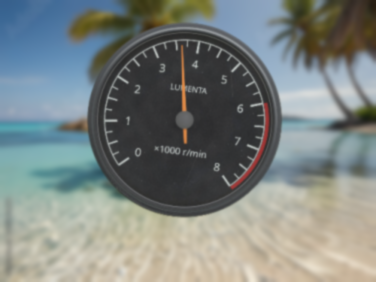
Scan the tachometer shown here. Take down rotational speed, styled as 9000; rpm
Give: 3625; rpm
